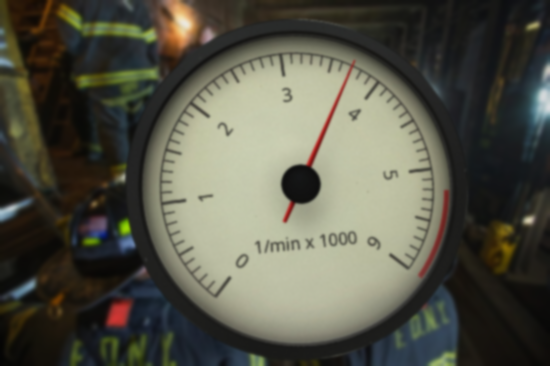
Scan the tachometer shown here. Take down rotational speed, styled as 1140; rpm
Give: 3700; rpm
